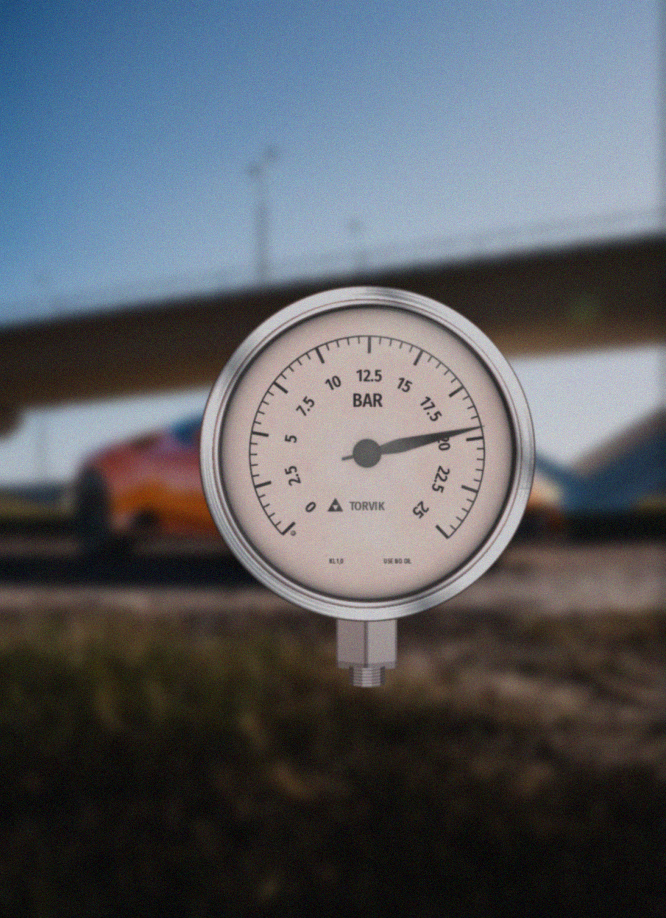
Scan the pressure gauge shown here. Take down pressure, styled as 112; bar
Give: 19.5; bar
